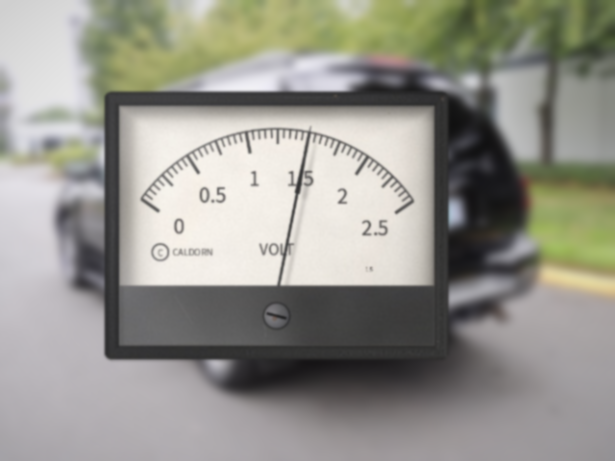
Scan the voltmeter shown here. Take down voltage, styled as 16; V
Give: 1.5; V
